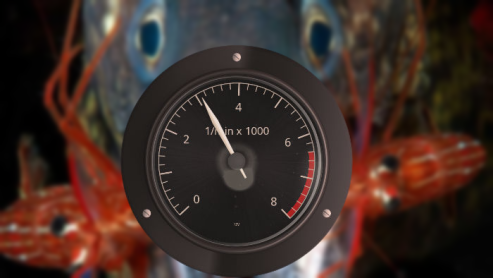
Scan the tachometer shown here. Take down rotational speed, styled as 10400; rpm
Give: 3100; rpm
